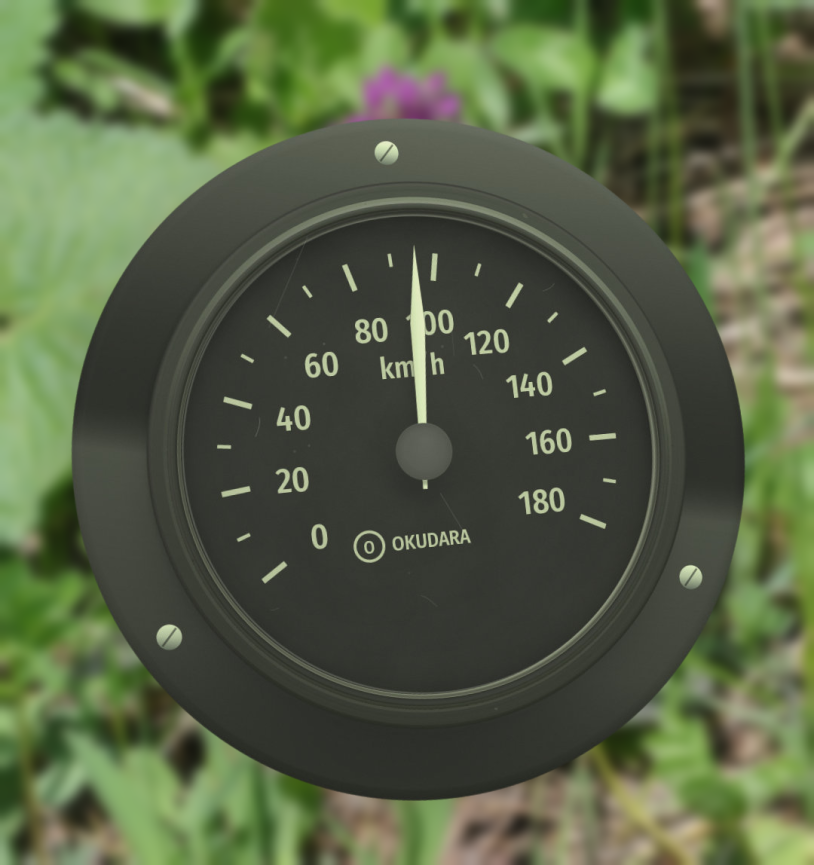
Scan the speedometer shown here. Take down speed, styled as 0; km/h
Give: 95; km/h
